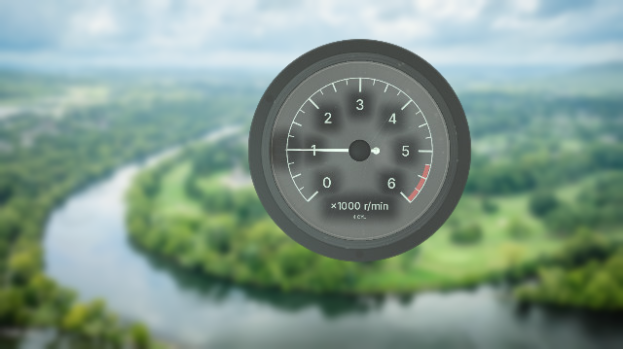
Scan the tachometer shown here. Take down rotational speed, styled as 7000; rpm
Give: 1000; rpm
